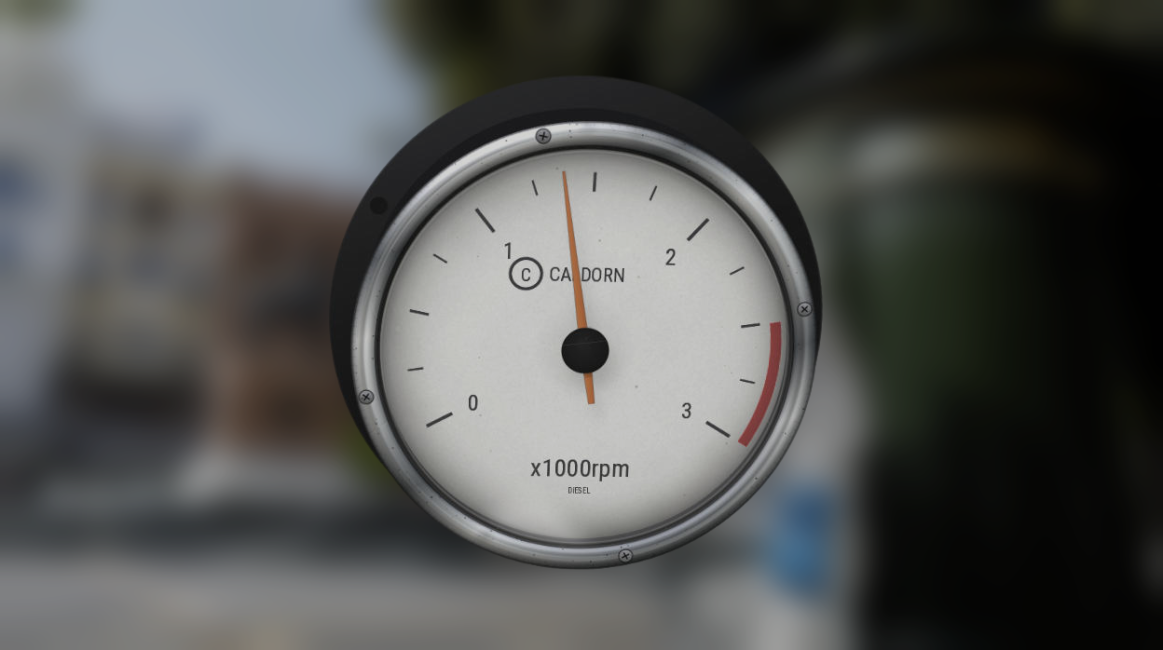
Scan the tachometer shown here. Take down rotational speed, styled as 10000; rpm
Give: 1375; rpm
